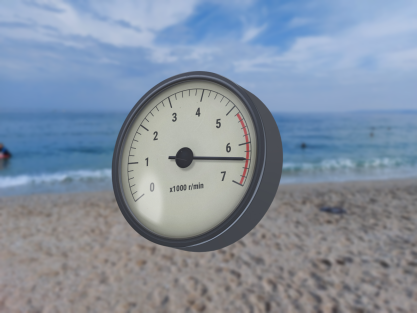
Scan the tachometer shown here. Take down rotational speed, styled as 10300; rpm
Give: 6400; rpm
